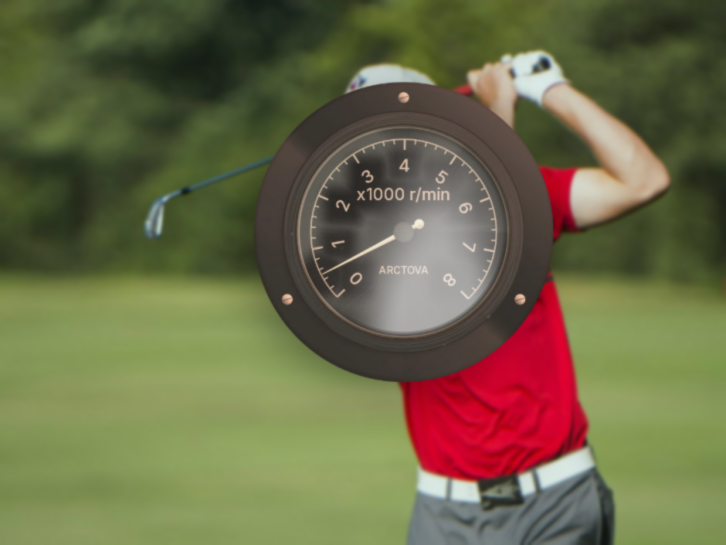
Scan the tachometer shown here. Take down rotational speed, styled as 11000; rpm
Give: 500; rpm
